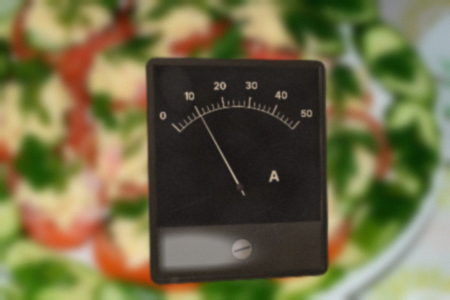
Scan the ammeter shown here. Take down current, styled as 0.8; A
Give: 10; A
